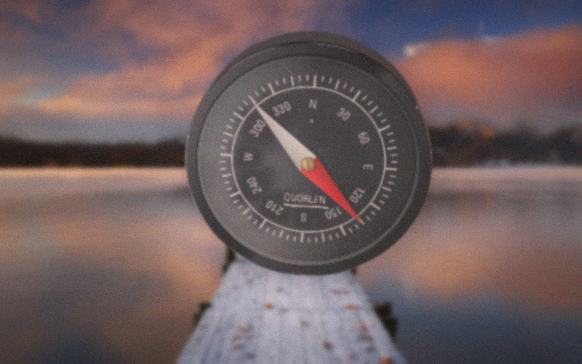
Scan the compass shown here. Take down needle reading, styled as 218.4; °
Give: 135; °
